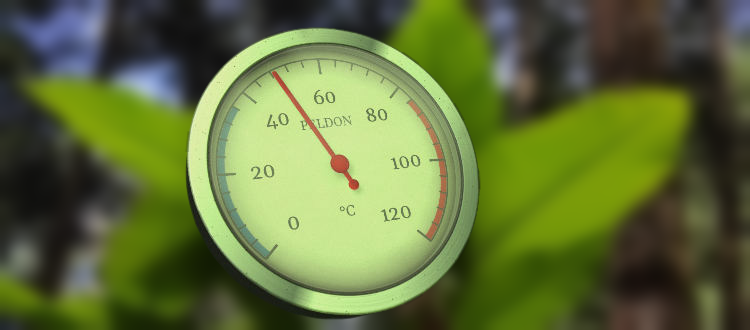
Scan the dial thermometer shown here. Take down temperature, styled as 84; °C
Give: 48; °C
